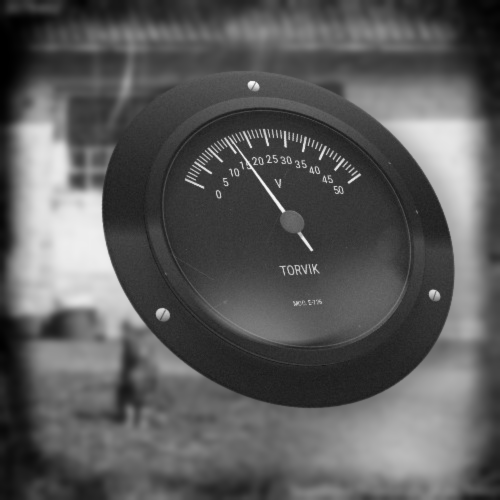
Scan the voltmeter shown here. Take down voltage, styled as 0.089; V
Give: 15; V
